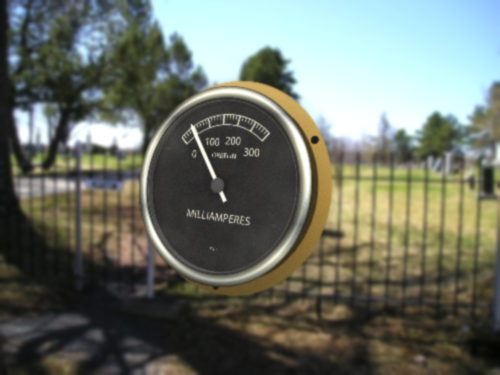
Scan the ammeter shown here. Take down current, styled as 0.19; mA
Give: 50; mA
